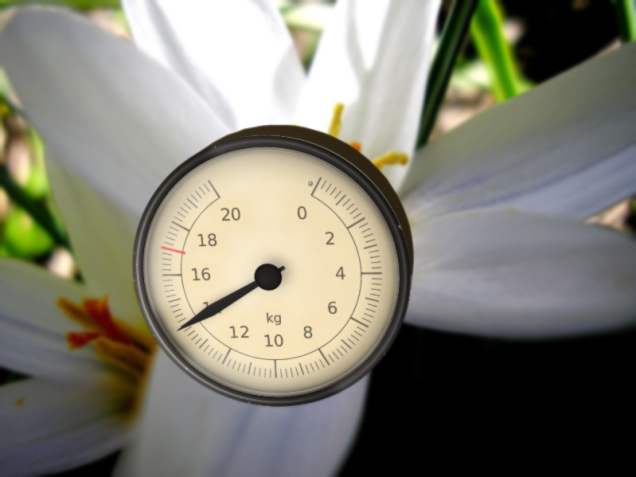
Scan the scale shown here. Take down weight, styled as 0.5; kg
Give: 14; kg
